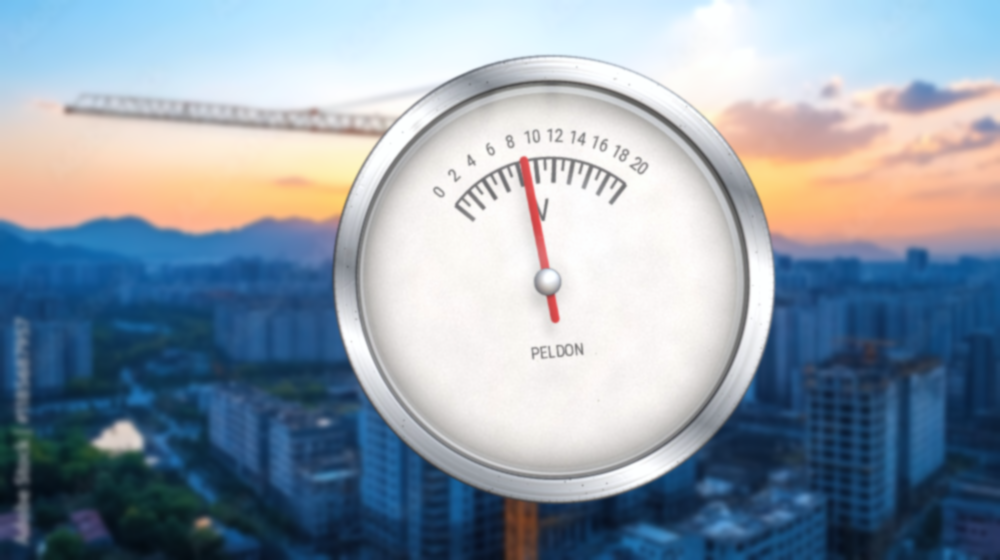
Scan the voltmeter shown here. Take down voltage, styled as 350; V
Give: 9; V
